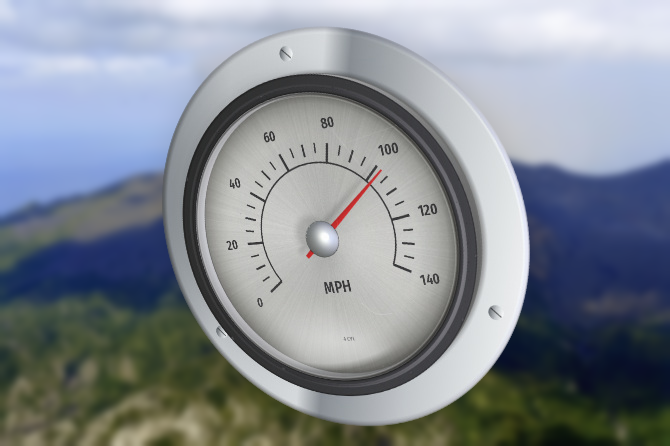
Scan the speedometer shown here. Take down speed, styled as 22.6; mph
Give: 102.5; mph
